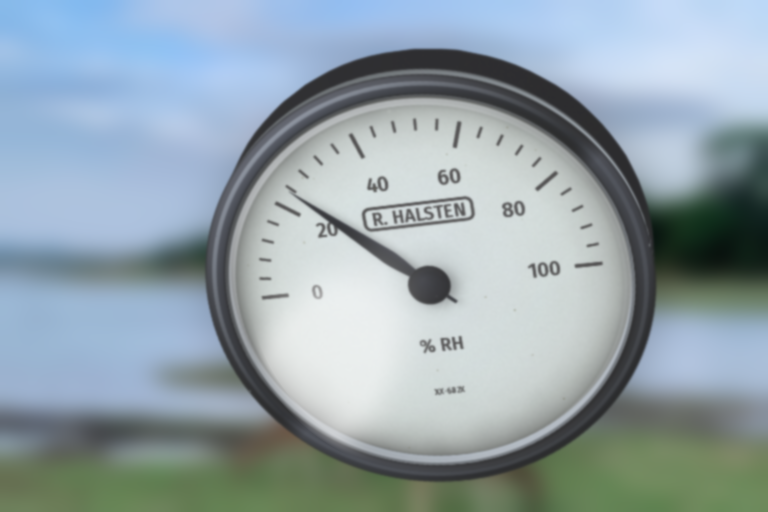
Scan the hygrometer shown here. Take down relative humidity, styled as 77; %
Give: 24; %
